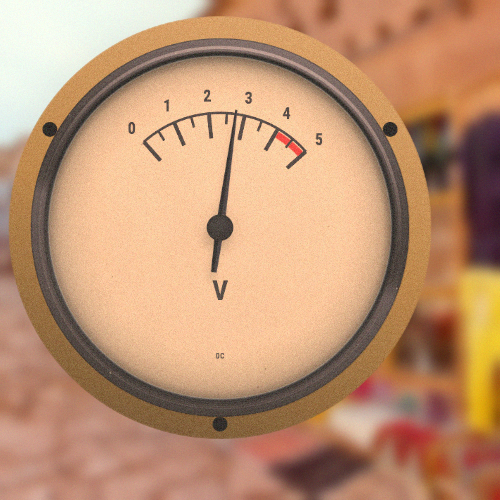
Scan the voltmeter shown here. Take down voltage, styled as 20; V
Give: 2.75; V
